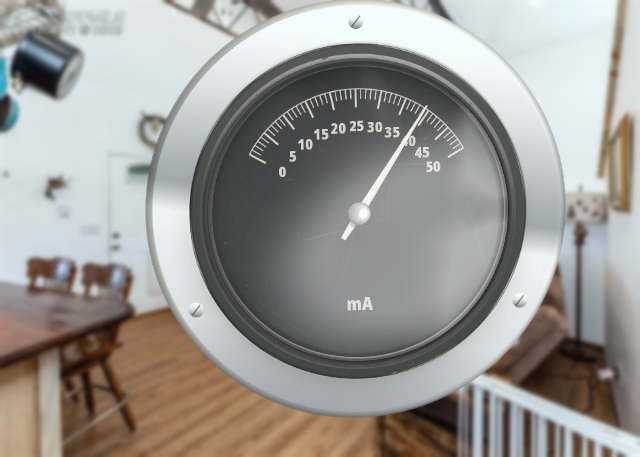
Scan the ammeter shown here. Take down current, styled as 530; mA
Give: 39; mA
